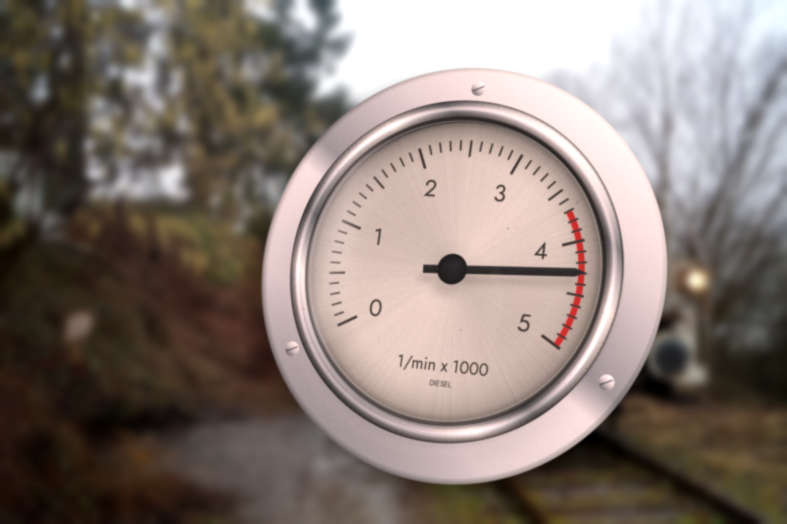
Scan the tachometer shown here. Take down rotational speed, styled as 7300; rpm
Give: 4300; rpm
